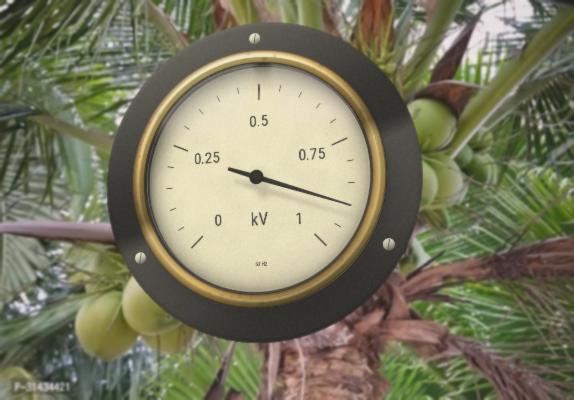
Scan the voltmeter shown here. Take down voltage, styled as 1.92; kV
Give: 0.9; kV
